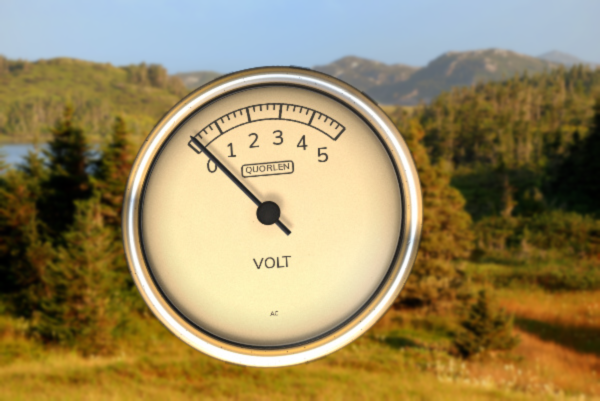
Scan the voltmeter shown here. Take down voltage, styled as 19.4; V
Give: 0.2; V
